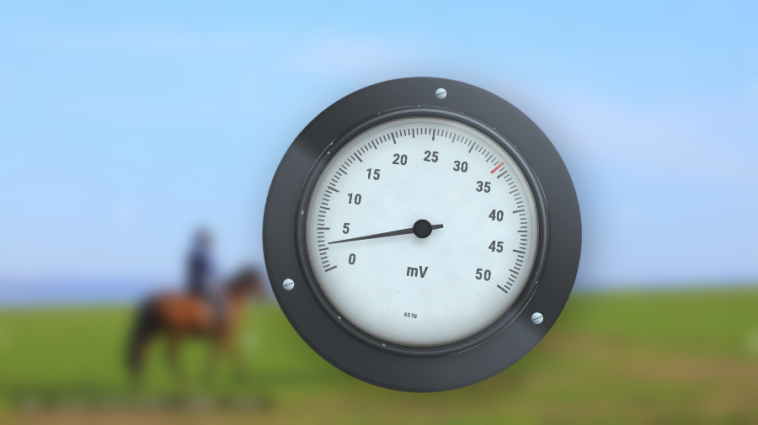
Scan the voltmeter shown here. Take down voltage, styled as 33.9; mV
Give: 3; mV
